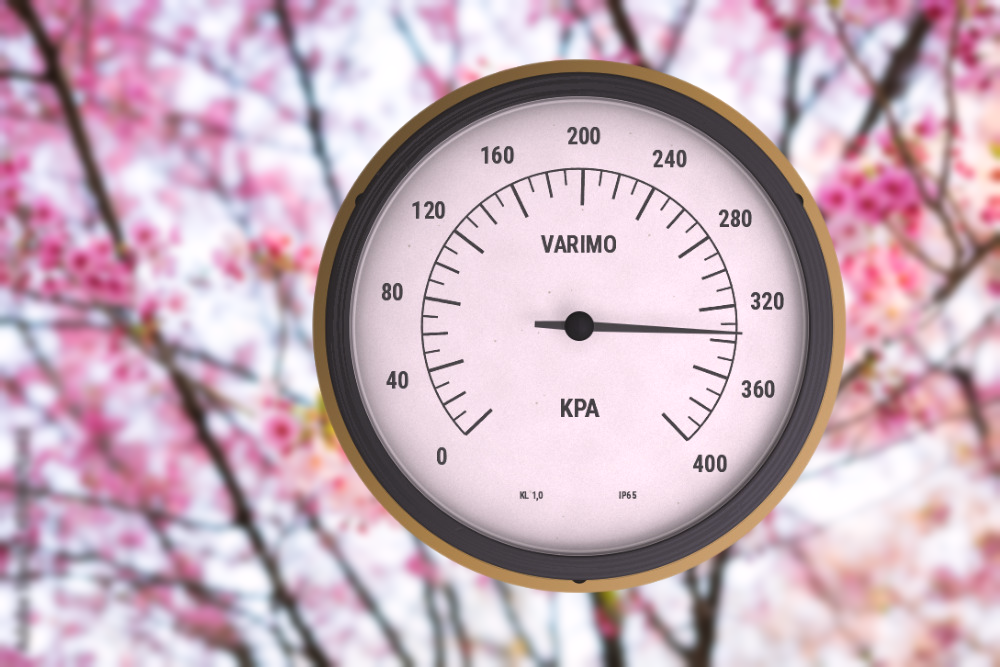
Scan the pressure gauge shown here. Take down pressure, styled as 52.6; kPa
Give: 335; kPa
